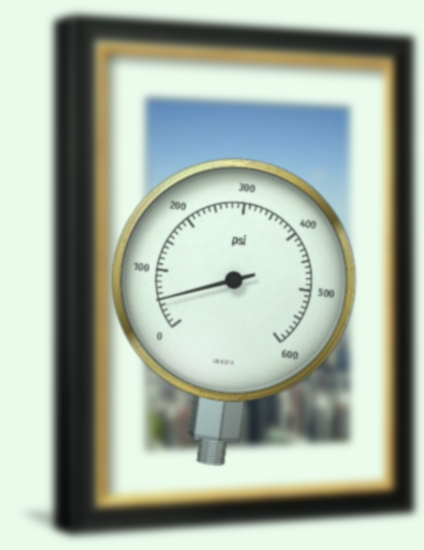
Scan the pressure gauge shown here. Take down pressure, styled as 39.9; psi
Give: 50; psi
